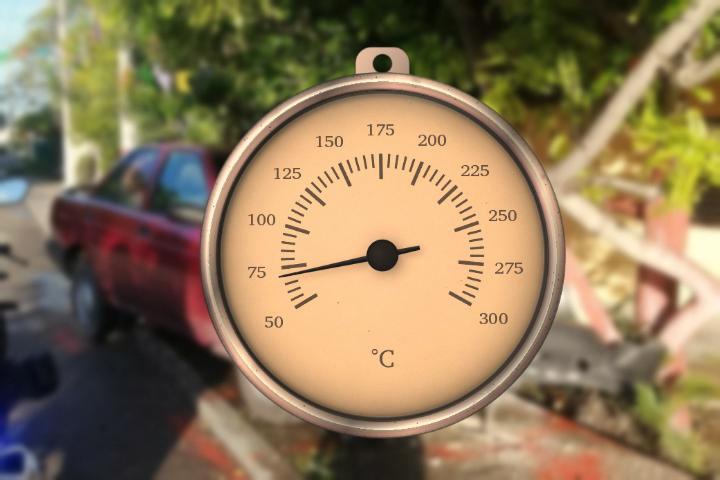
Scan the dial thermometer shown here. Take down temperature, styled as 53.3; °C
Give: 70; °C
